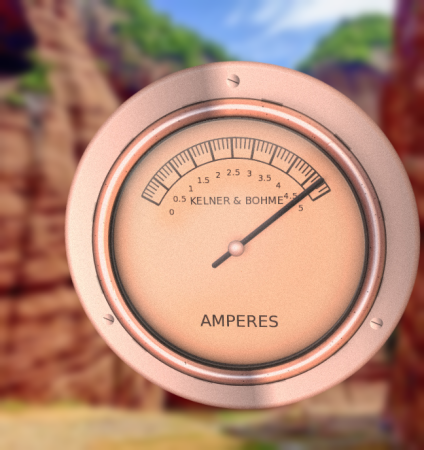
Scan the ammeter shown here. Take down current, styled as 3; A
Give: 4.7; A
